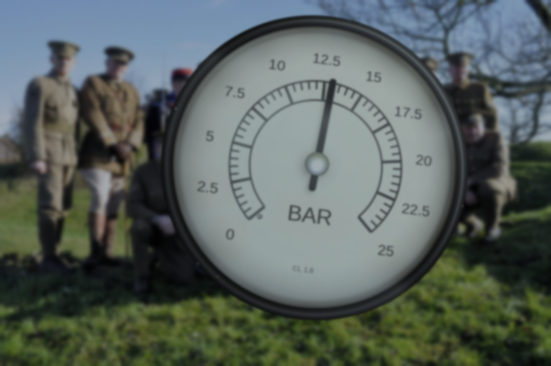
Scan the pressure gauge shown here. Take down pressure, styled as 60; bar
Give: 13; bar
